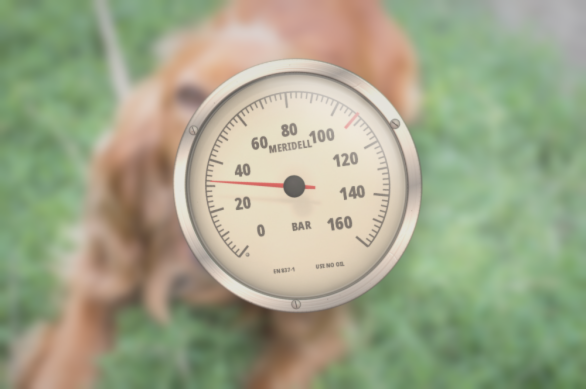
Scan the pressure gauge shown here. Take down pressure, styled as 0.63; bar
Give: 32; bar
